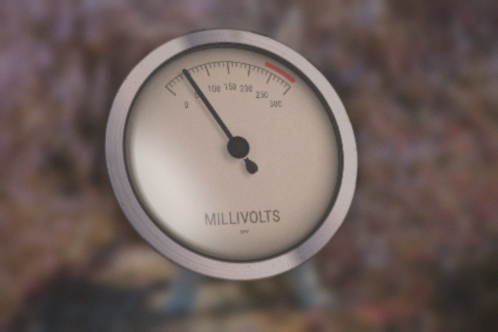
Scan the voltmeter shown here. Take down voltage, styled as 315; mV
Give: 50; mV
